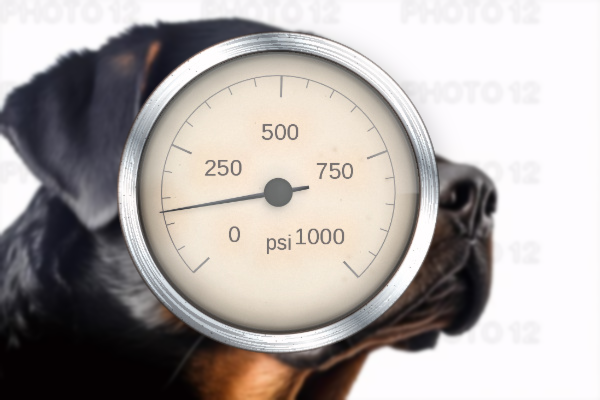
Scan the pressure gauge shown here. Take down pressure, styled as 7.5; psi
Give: 125; psi
